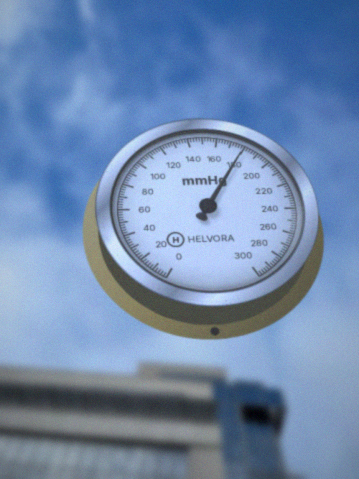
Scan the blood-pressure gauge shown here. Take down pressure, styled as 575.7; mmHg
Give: 180; mmHg
